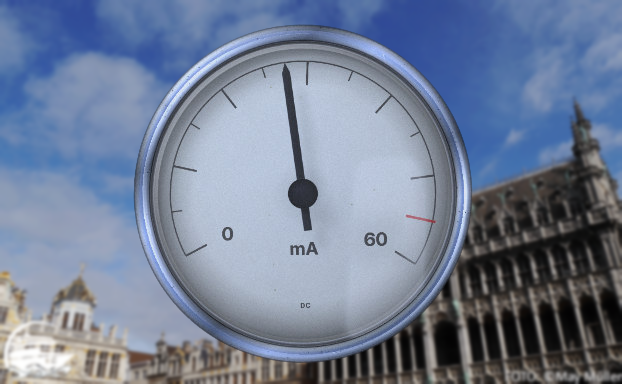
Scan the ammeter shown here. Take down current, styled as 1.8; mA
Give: 27.5; mA
